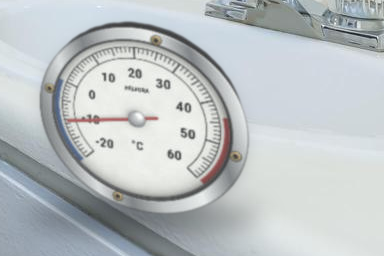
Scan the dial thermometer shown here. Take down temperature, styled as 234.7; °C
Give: -10; °C
